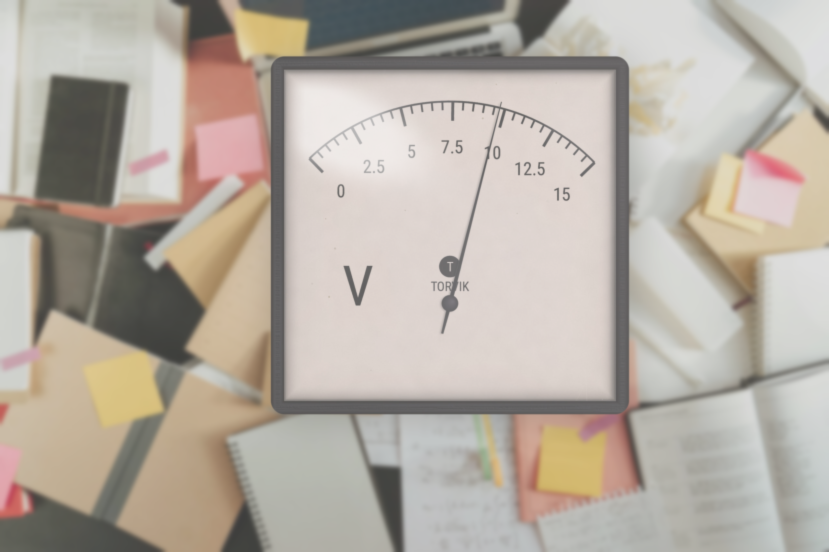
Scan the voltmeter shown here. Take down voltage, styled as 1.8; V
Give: 9.75; V
